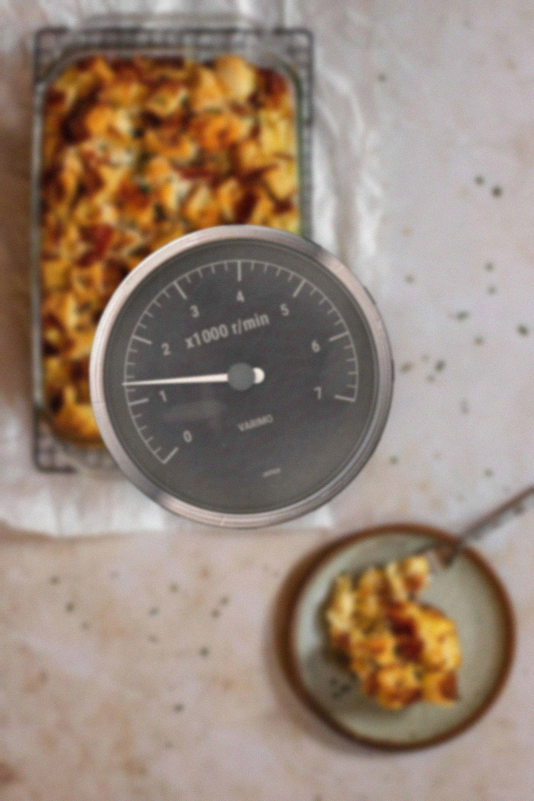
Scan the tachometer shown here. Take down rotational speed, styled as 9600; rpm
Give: 1300; rpm
